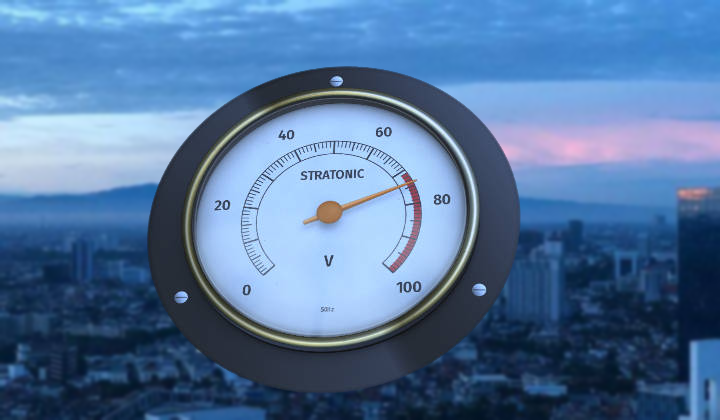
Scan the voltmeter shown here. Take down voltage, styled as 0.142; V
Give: 75; V
